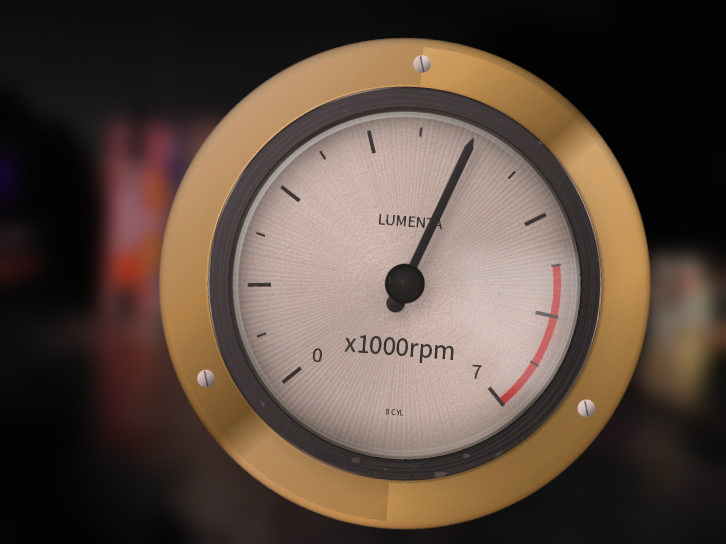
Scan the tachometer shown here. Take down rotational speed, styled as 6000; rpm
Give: 4000; rpm
